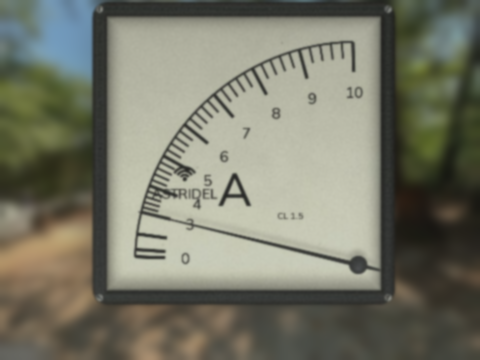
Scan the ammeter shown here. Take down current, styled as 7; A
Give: 3; A
